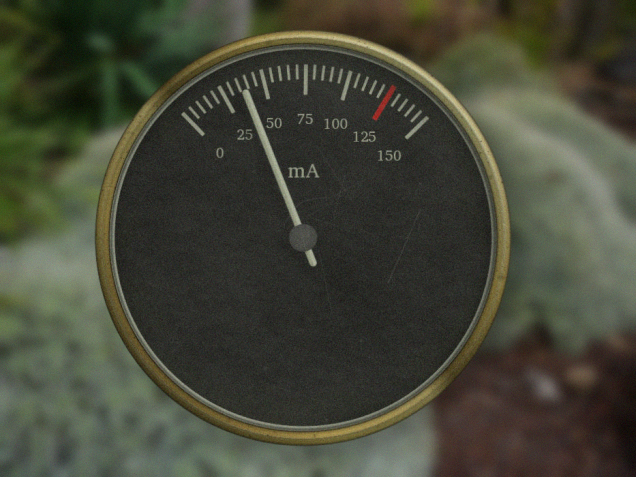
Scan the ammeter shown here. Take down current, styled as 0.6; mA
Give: 37.5; mA
